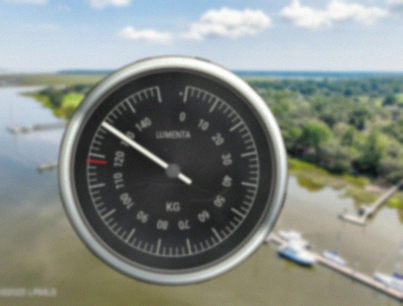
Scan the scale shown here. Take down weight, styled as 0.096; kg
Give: 130; kg
